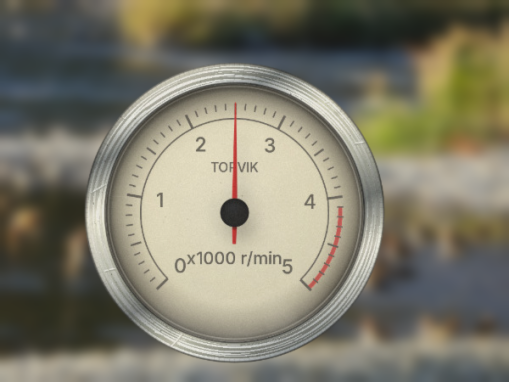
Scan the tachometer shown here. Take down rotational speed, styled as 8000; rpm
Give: 2500; rpm
